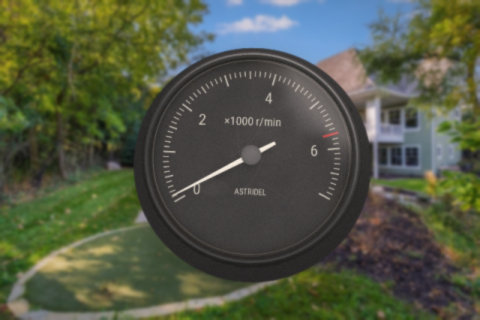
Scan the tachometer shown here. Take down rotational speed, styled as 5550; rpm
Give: 100; rpm
